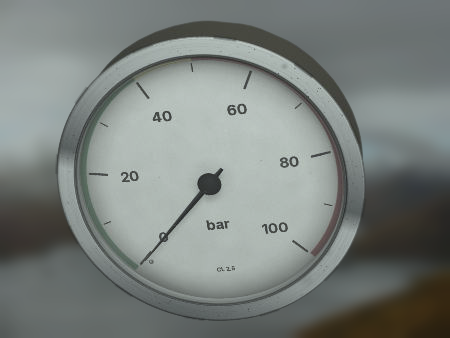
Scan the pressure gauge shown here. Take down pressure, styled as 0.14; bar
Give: 0; bar
